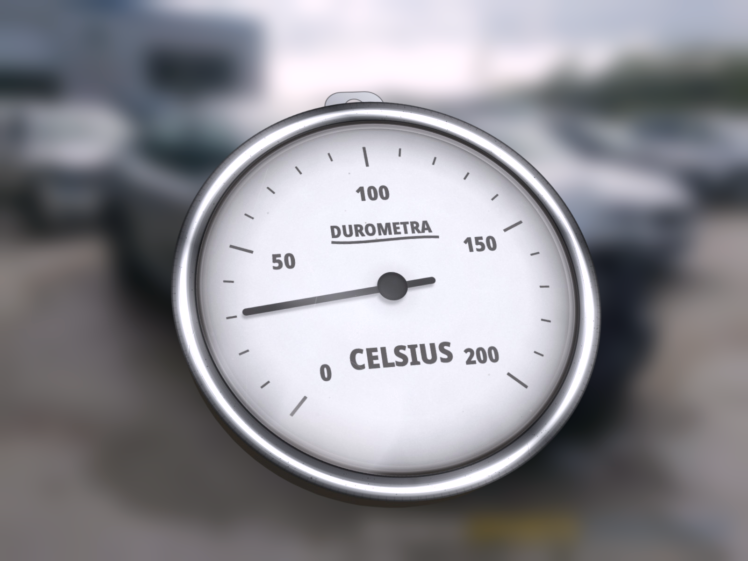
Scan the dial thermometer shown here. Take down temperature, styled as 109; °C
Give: 30; °C
